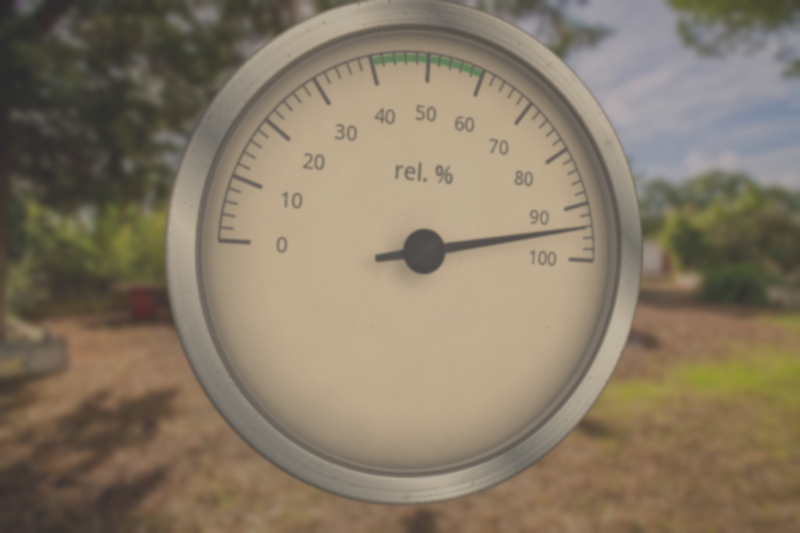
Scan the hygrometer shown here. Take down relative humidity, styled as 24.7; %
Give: 94; %
